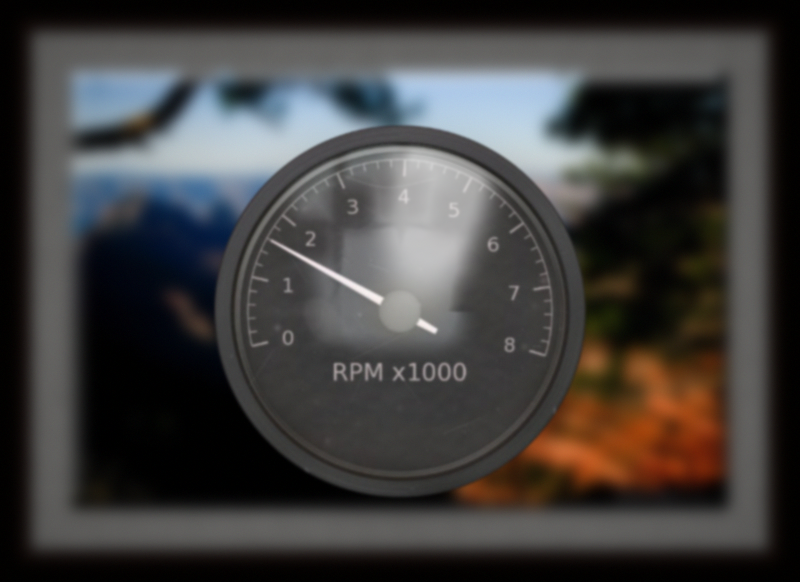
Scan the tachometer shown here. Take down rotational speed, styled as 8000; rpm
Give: 1600; rpm
